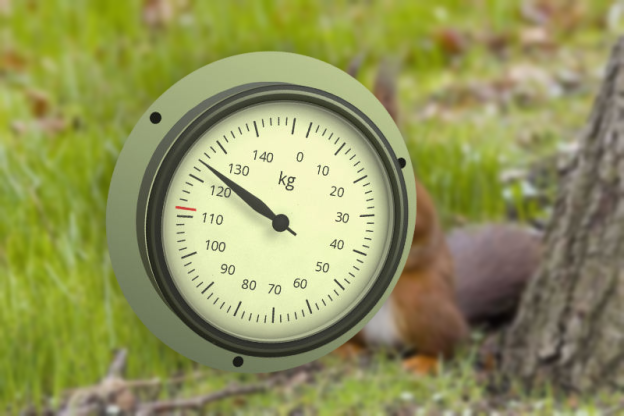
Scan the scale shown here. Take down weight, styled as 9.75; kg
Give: 124; kg
